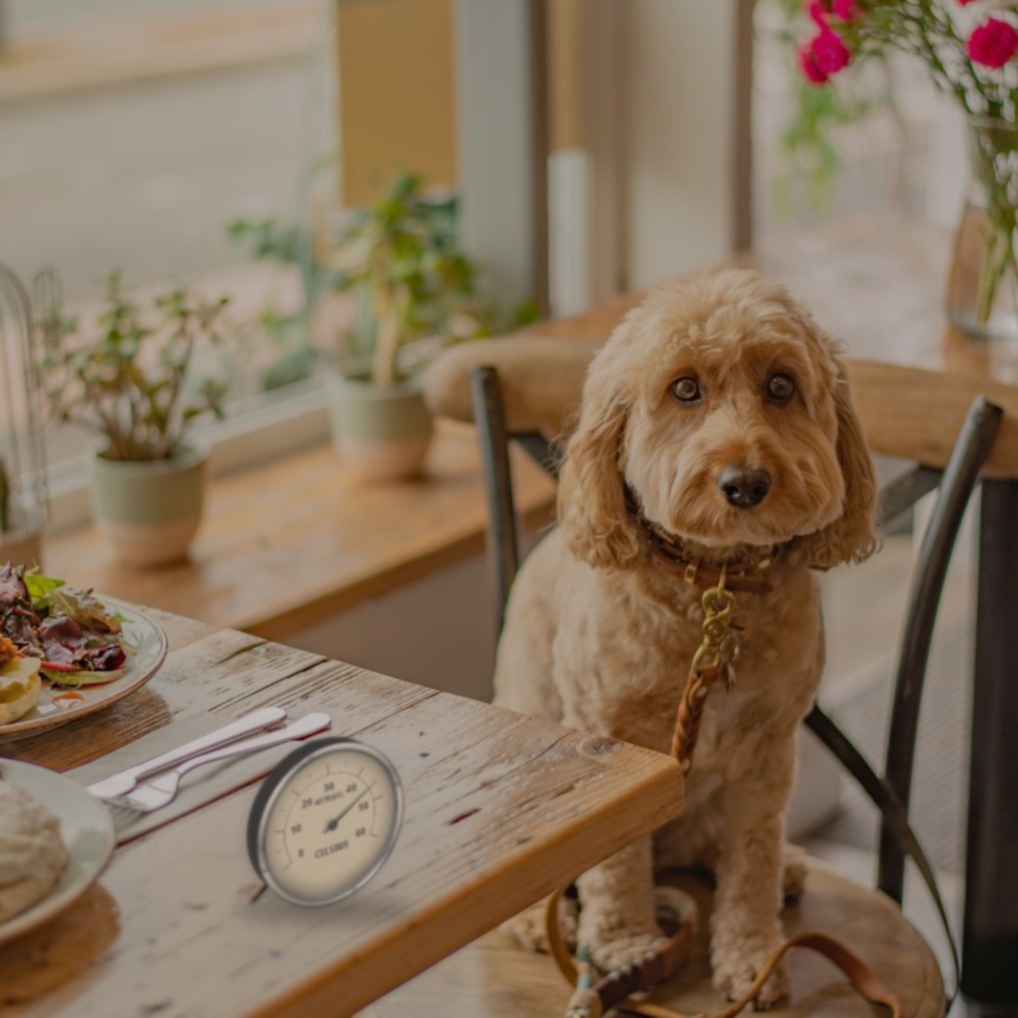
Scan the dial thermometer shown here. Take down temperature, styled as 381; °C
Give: 45; °C
